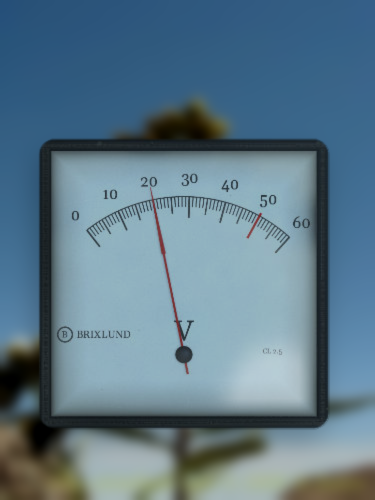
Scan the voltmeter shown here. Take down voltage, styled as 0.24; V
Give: 20; V
